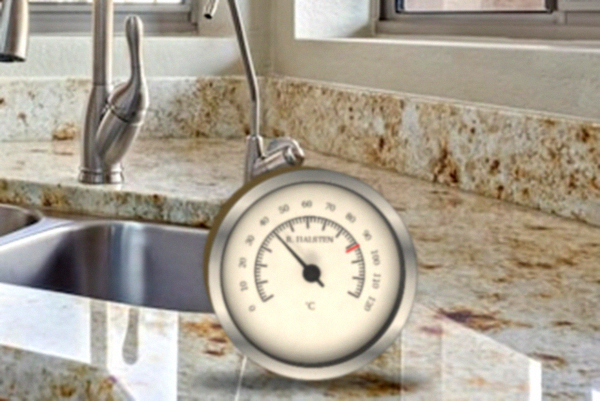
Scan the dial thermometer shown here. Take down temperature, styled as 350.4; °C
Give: 40; °C
